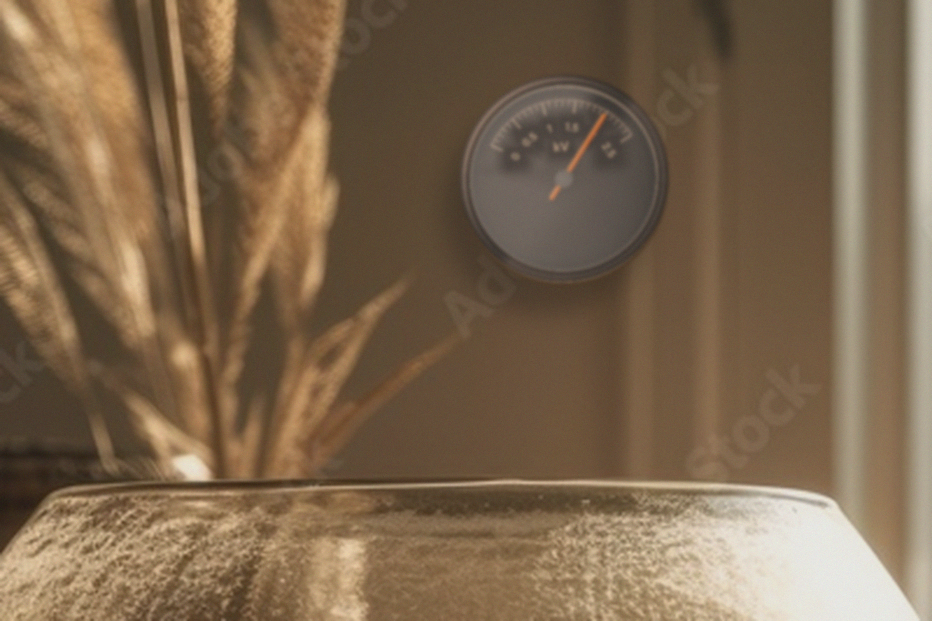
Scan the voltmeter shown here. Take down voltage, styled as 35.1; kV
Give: 2; kV
